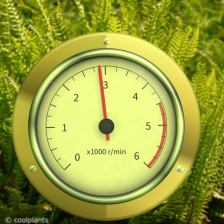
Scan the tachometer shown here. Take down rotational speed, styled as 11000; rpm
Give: 2875; rpm
